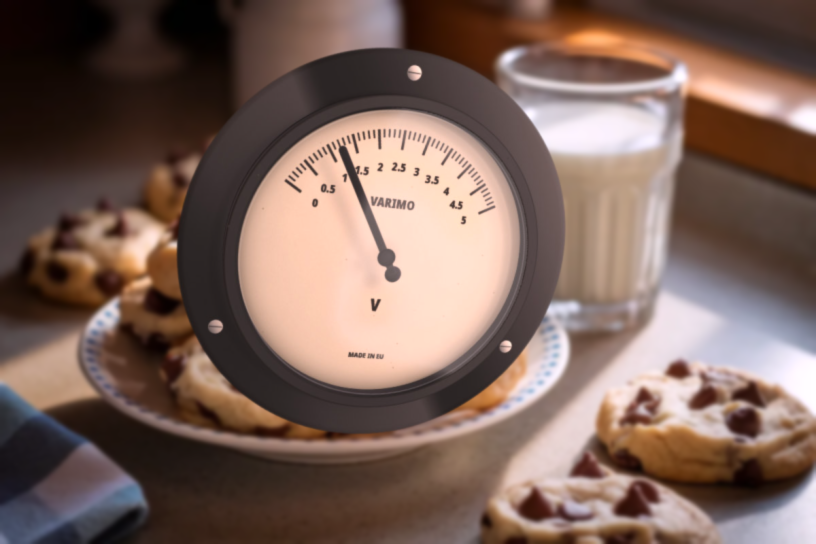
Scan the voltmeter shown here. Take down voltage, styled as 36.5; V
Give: 1.2; V
